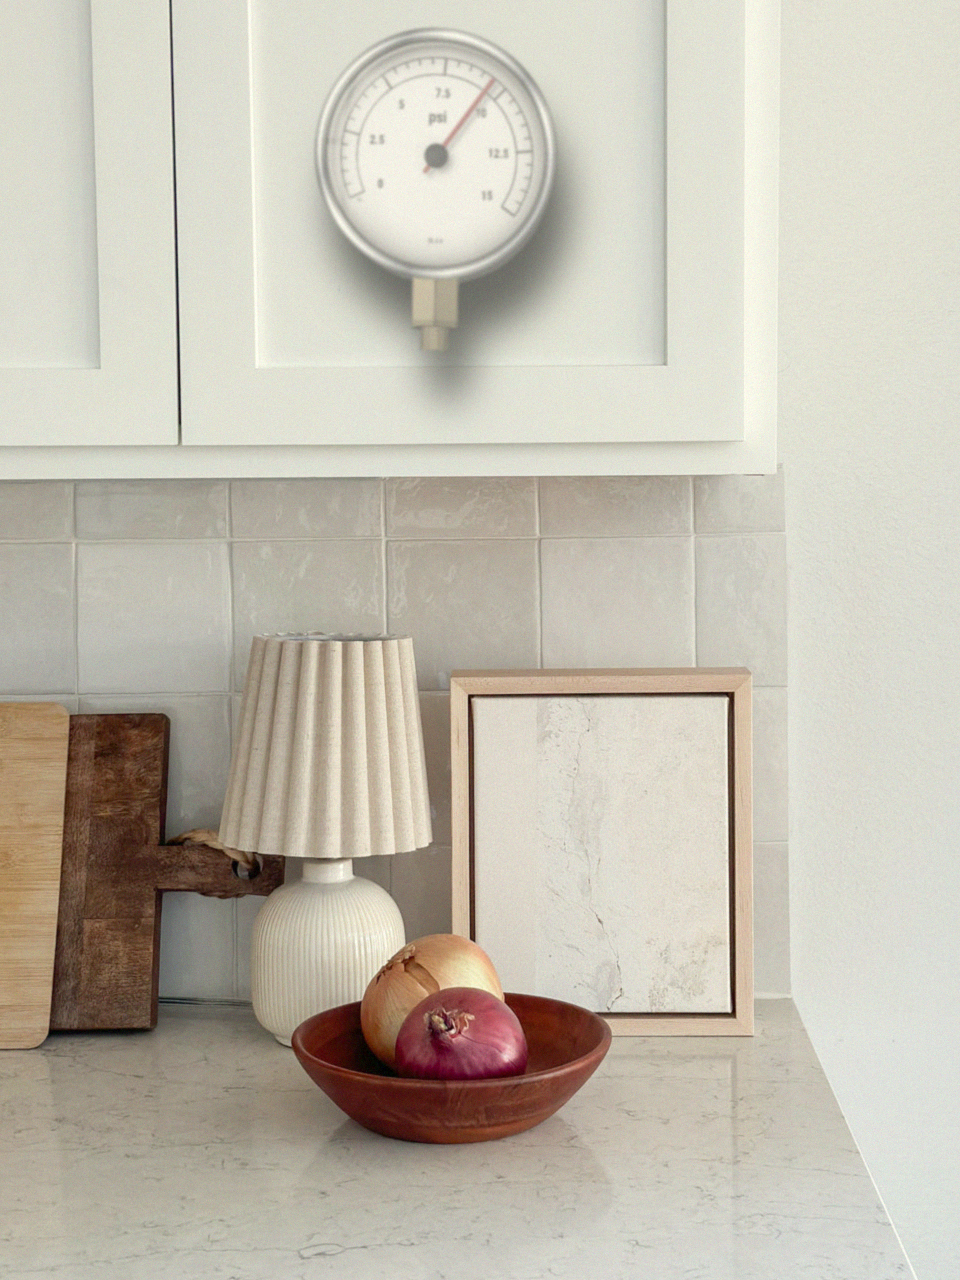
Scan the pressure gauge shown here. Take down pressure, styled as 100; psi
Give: 9.5; psi
